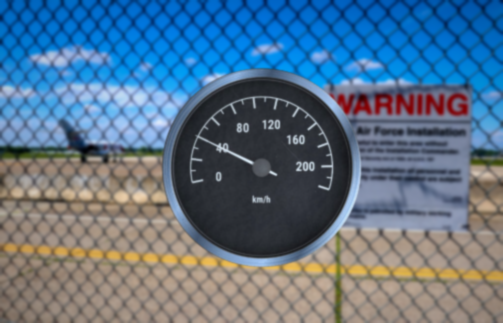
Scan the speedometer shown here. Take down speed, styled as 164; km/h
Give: 40; km/h
